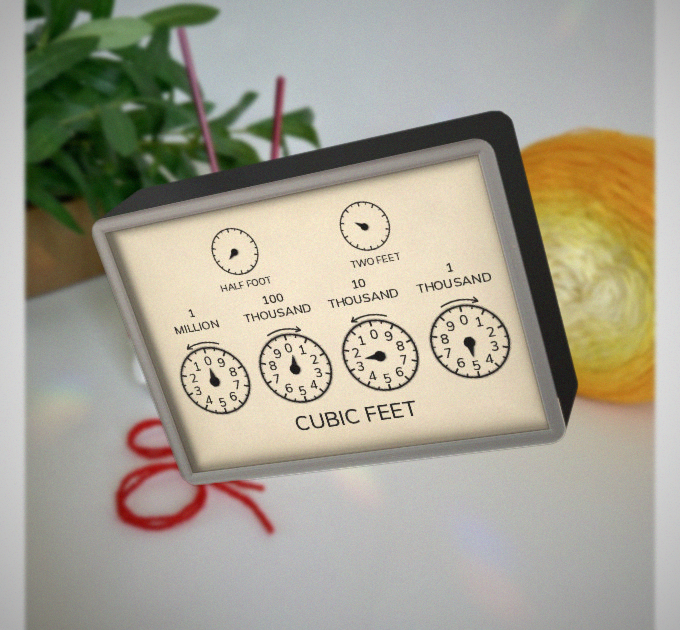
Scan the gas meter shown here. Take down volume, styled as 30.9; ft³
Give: 2500; ft³
